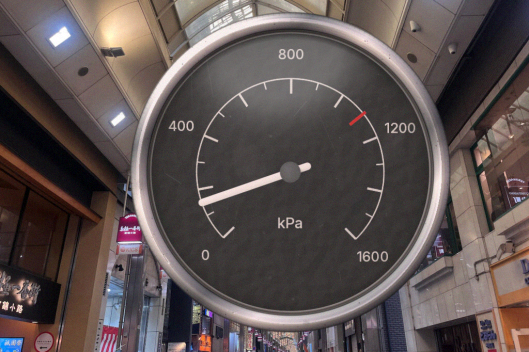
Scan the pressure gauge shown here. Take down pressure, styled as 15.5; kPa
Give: 150; kPa
